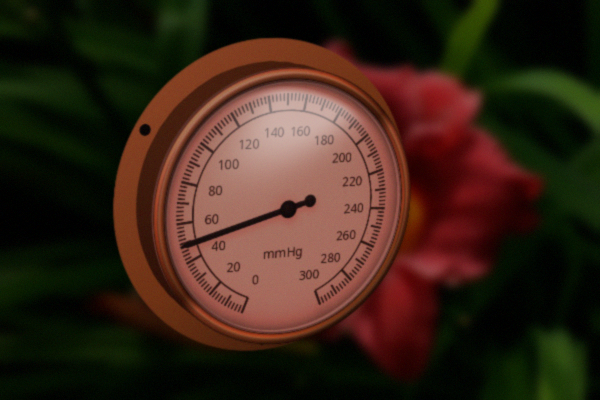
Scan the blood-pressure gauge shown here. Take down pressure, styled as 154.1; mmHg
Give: 50; mmHg
